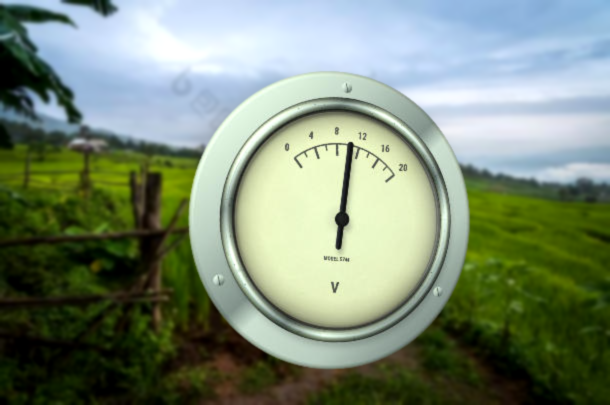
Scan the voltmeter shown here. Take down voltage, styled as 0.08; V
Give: 10; V
